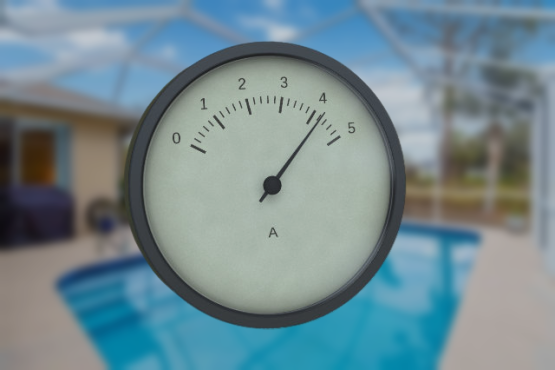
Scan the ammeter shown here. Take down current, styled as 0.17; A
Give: 4.2; A
